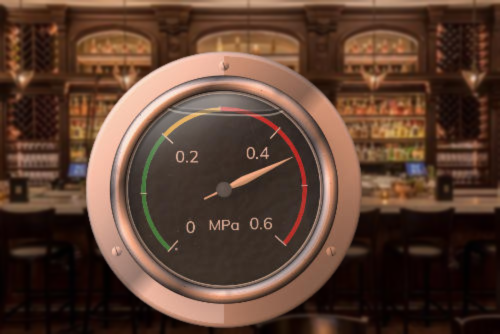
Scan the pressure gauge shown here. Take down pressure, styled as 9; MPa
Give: 0.45; MPa
